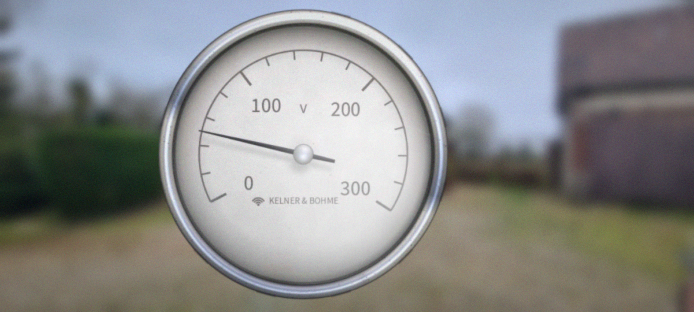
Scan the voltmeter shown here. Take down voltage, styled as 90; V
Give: 50; V
